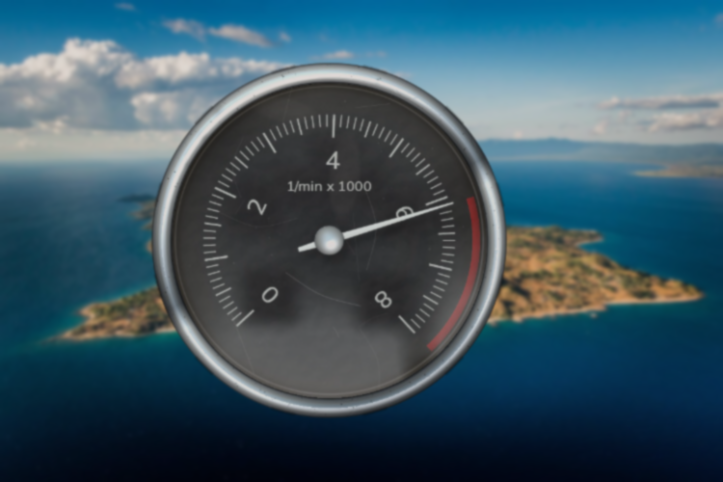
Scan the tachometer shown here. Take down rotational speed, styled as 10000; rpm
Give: 6100; rpm
